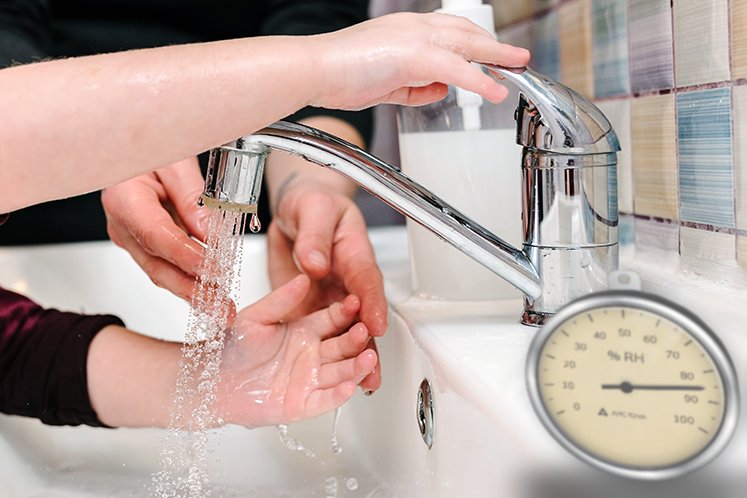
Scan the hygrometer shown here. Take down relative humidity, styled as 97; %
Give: 85; %
